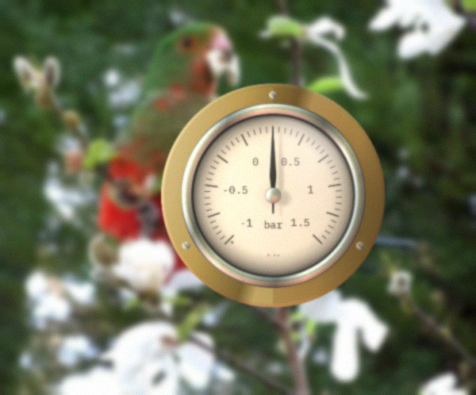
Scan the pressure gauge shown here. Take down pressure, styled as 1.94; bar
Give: 0.25; bar
